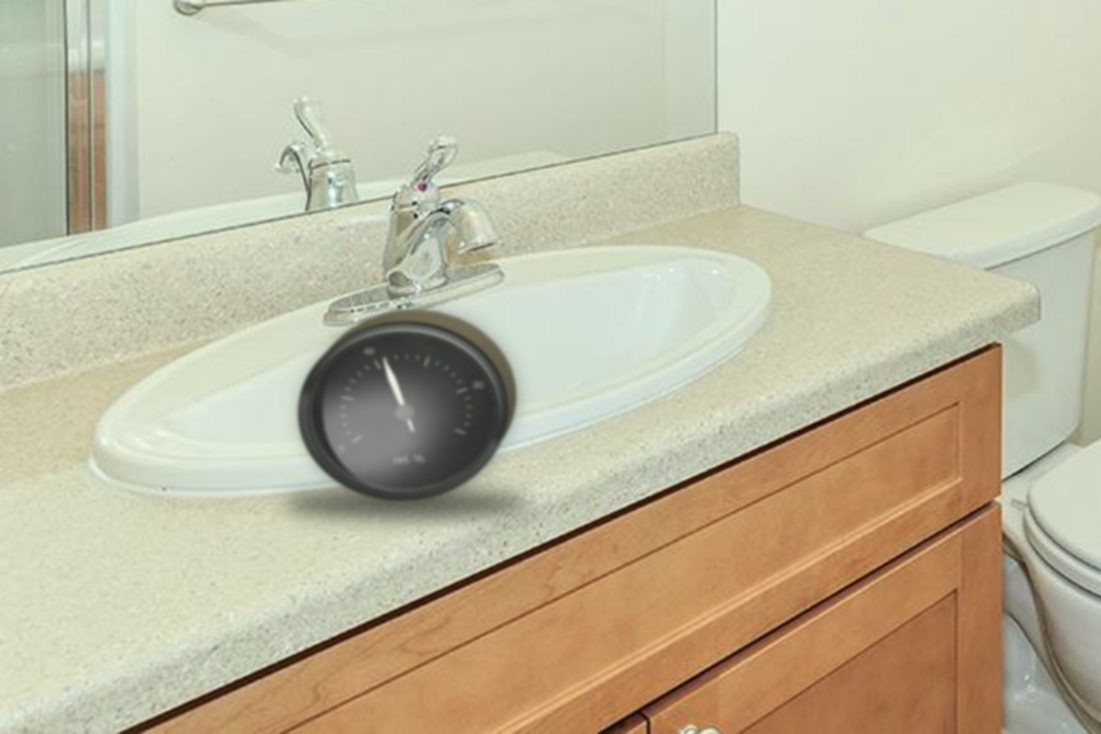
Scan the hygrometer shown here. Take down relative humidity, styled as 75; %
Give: 44; %
